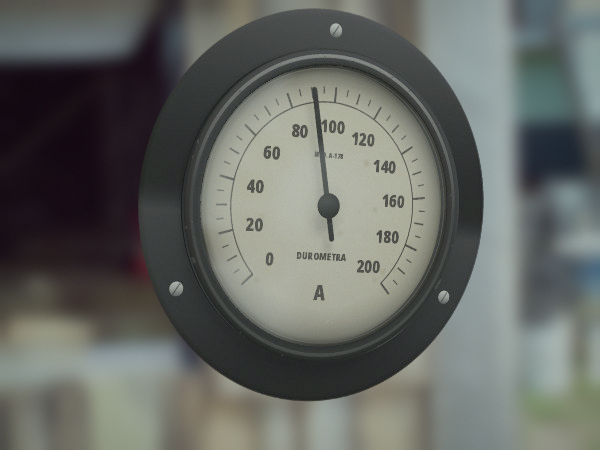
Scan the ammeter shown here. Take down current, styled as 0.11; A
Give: 90; A
